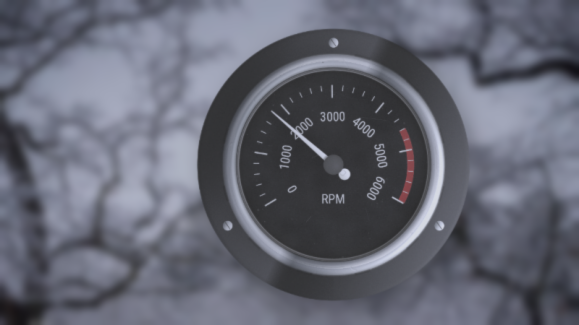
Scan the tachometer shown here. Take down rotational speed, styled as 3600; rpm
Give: 1800; rpm
